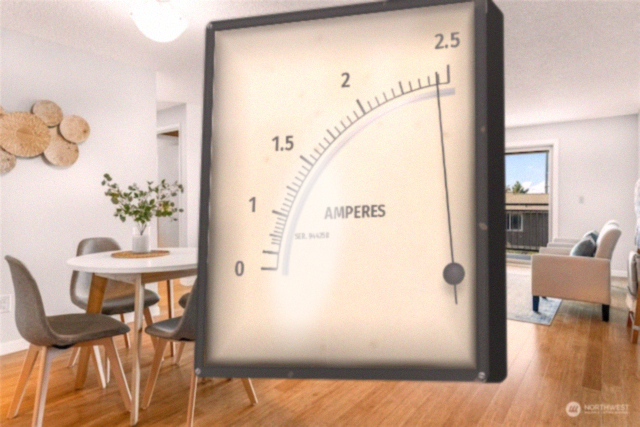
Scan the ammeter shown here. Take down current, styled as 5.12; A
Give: 2.45; A
